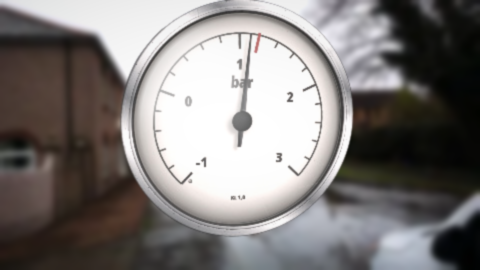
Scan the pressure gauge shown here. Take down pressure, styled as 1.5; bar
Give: 1.1; bar
